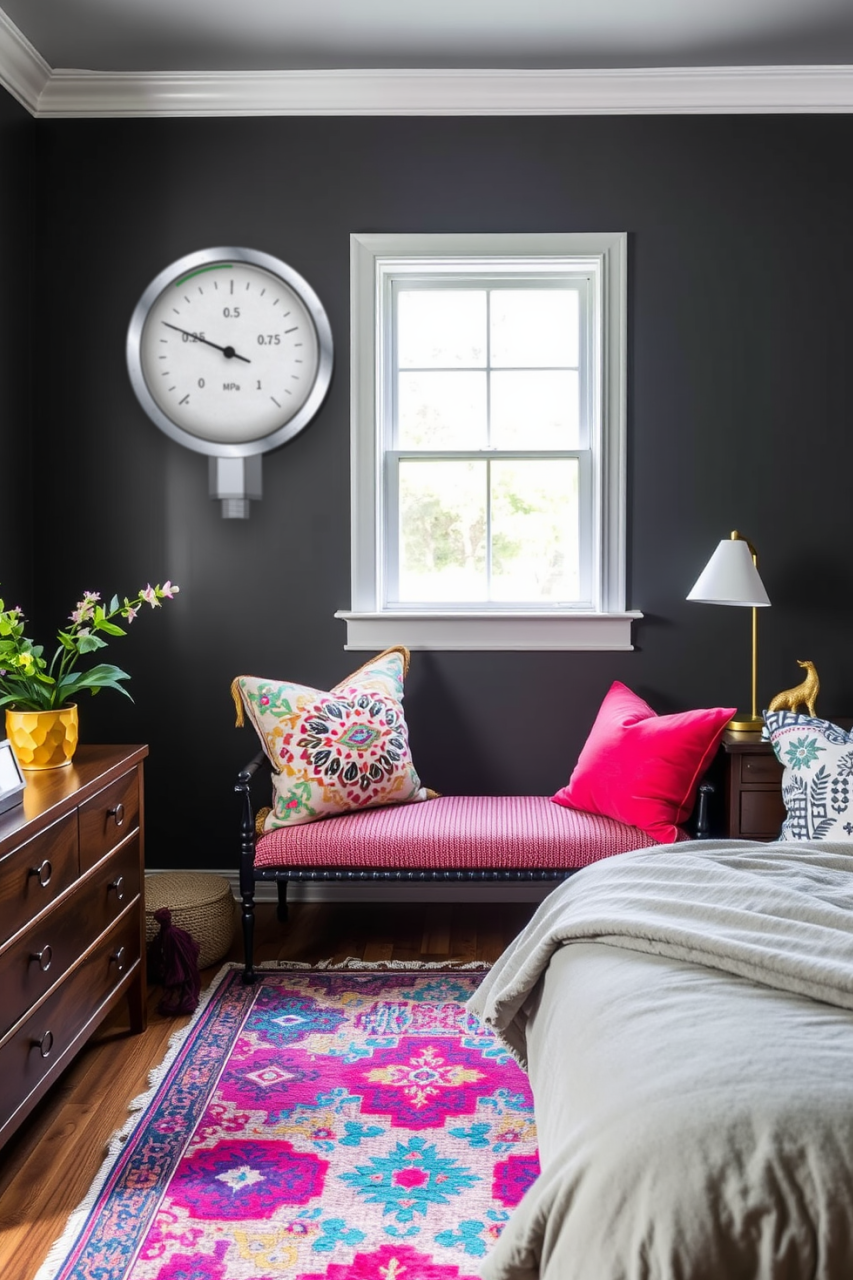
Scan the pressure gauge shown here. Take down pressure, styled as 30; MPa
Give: 0.25; MPa
